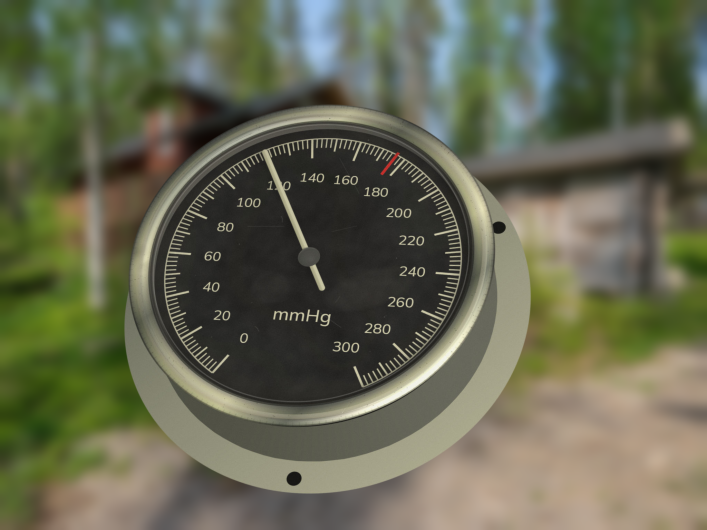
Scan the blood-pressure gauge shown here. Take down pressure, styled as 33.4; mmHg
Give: 120; mmHg
